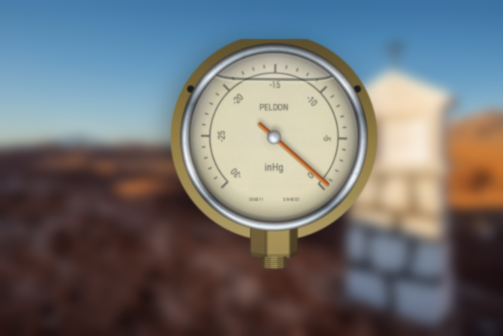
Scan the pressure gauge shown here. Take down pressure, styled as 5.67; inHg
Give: -0.5; inHg
